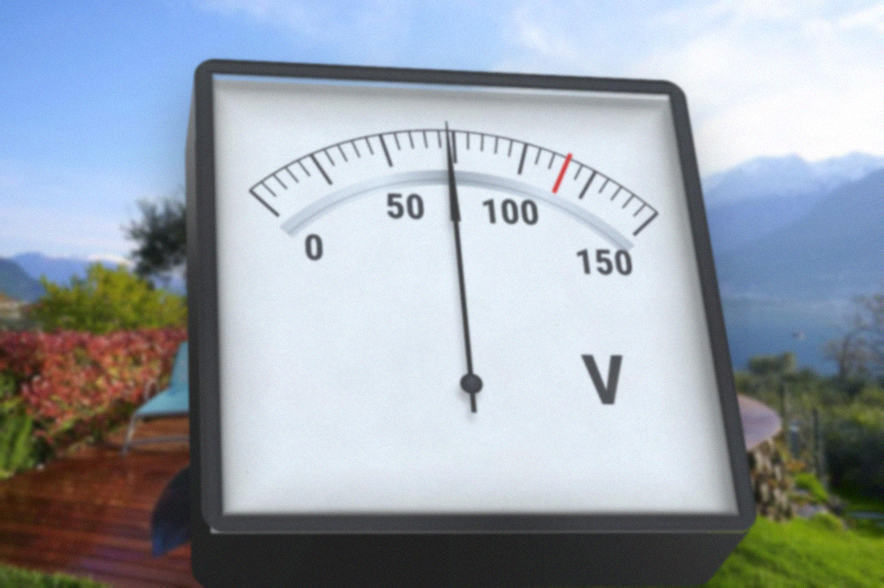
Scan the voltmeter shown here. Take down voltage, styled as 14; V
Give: 72.5; V
